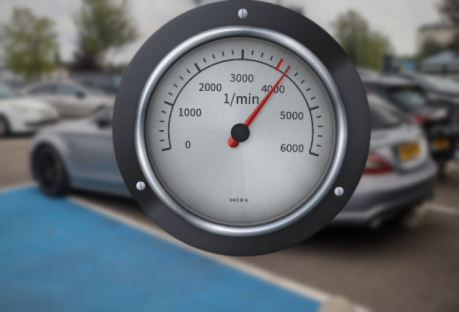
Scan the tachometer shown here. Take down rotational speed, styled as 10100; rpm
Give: 4000; rpm
